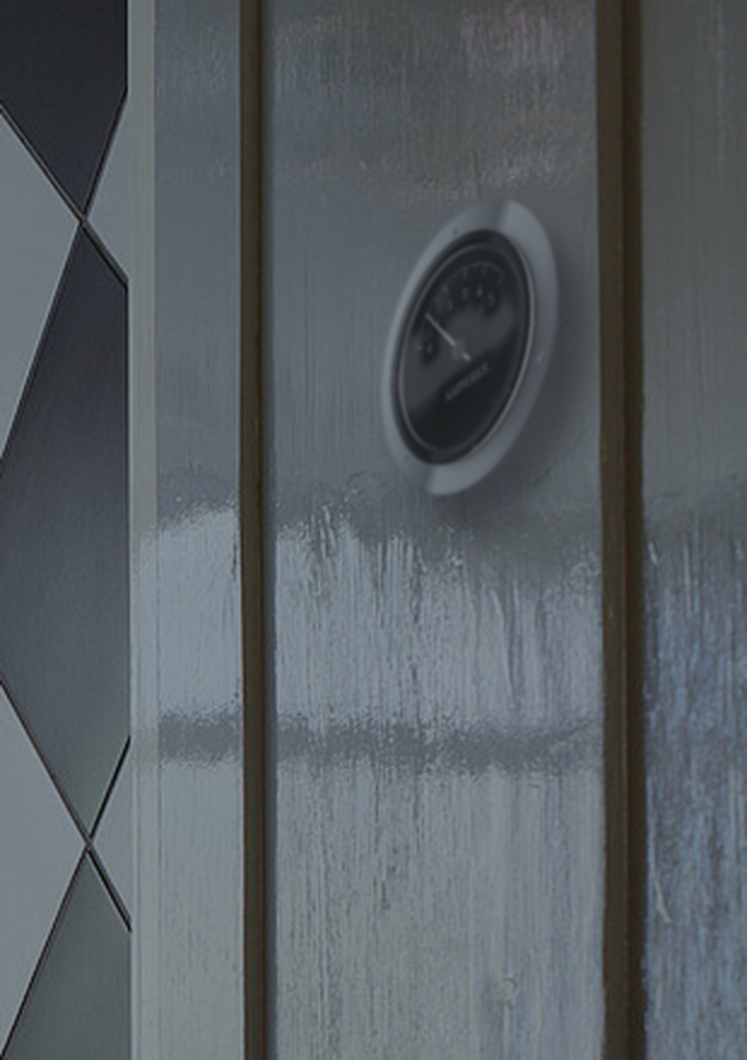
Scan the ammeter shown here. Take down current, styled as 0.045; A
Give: 1; A
